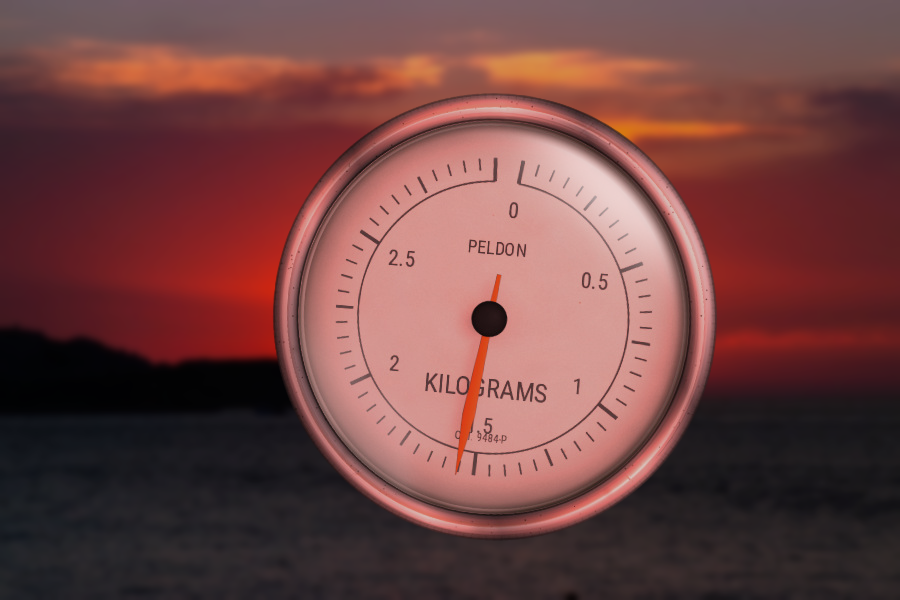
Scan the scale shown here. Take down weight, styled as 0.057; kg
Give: 1.55; kg
